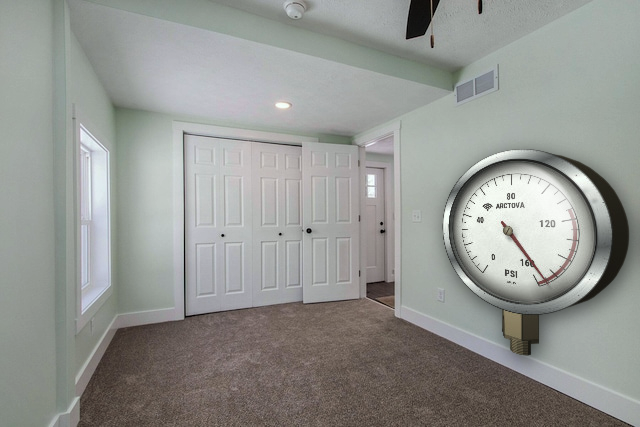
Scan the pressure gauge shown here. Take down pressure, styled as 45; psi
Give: 155; psi
